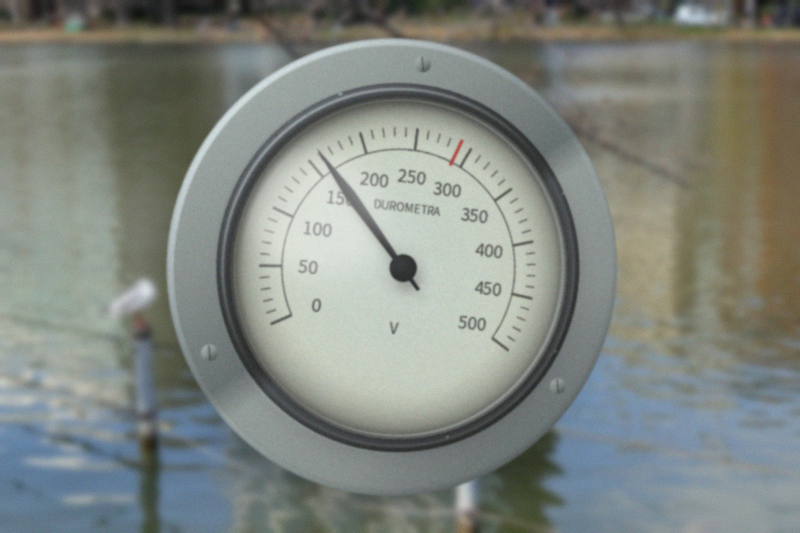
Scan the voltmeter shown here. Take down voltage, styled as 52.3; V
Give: 160; V
